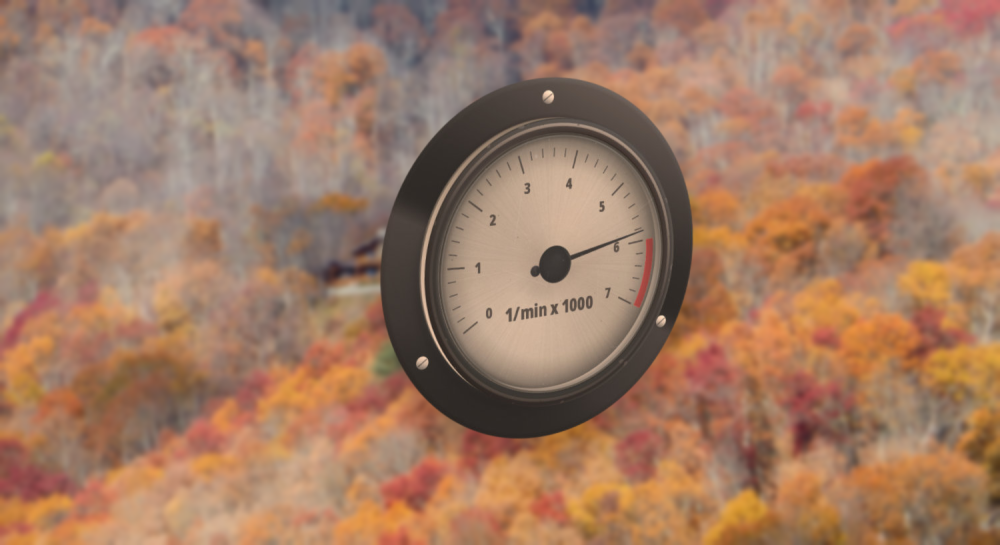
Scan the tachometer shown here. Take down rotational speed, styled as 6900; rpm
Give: 5800; rpm
